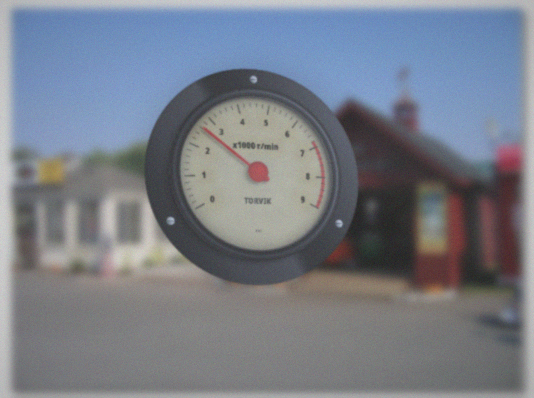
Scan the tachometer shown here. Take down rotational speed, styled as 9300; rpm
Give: 2600; rpm
